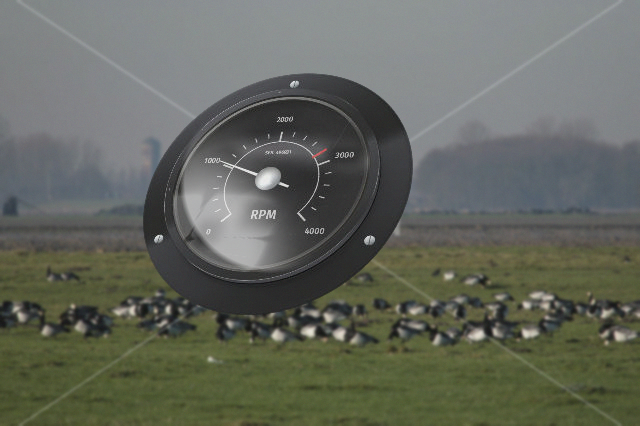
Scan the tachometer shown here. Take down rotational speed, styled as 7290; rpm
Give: 1000; rpm
